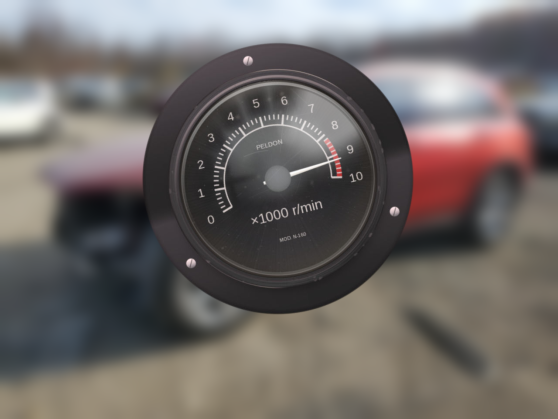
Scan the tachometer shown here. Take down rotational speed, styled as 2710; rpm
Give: 9200; rpm
